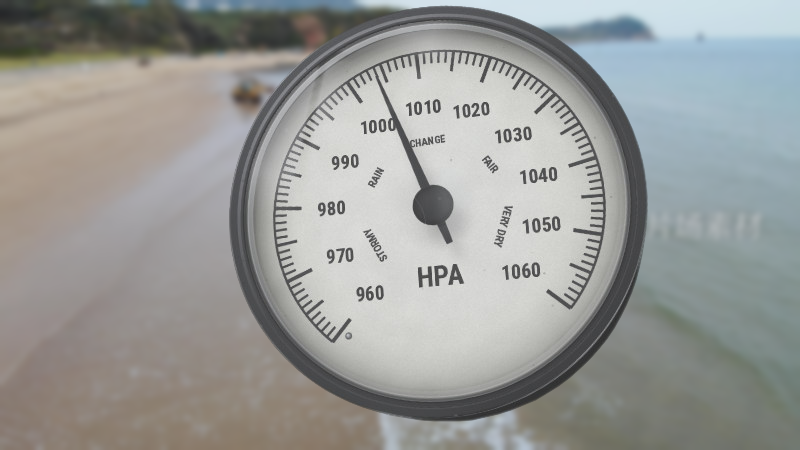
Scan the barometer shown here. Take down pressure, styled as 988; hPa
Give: 1004; hPa
